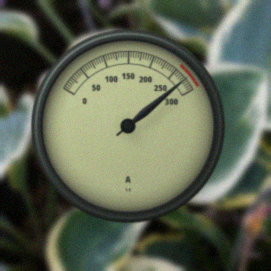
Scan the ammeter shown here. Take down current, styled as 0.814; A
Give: 275; A
